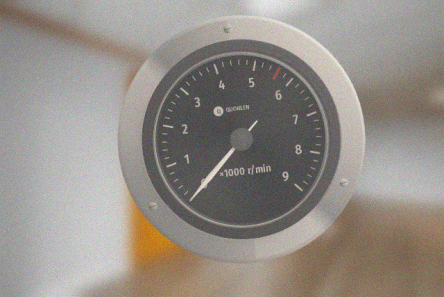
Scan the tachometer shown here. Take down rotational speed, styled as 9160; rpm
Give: 0; rpm
